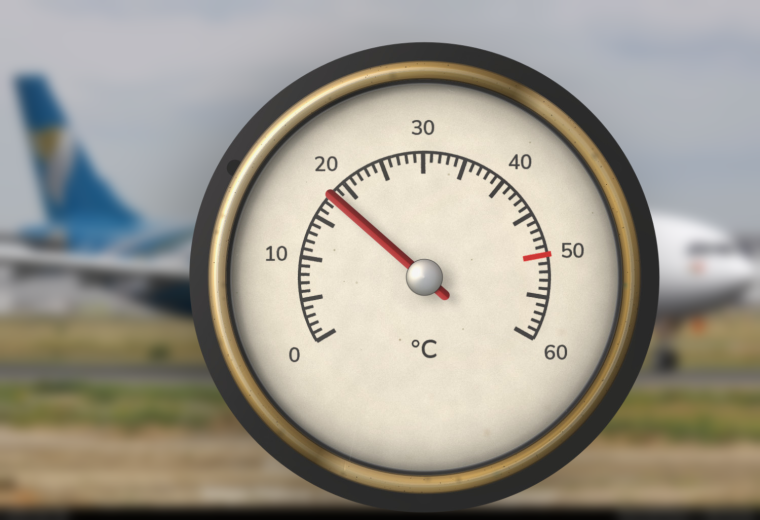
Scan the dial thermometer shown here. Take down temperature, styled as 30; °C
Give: 18; °C
